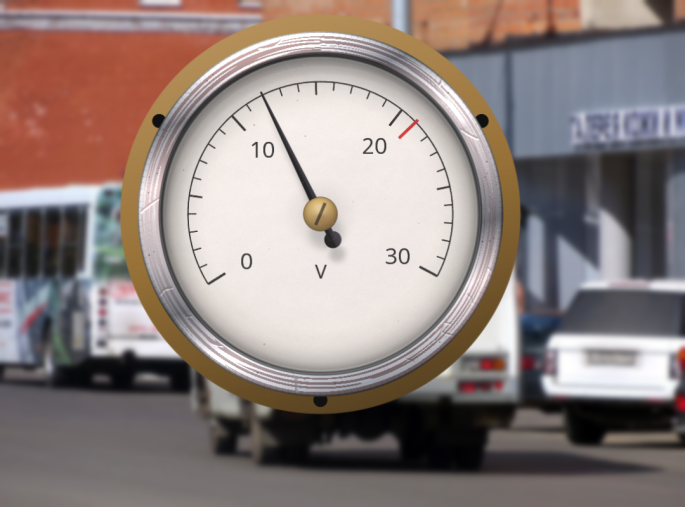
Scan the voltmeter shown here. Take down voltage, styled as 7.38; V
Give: 12; V
